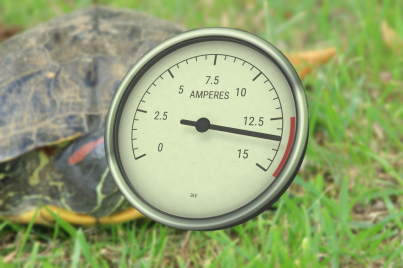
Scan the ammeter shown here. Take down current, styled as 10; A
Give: 13.5; A
